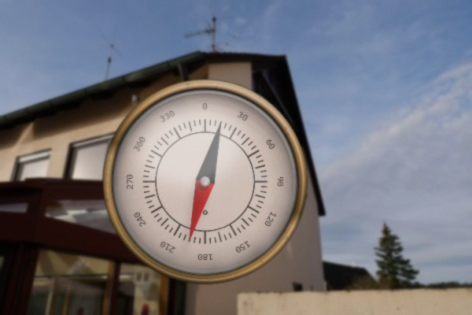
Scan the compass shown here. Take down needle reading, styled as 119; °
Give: 195; °
